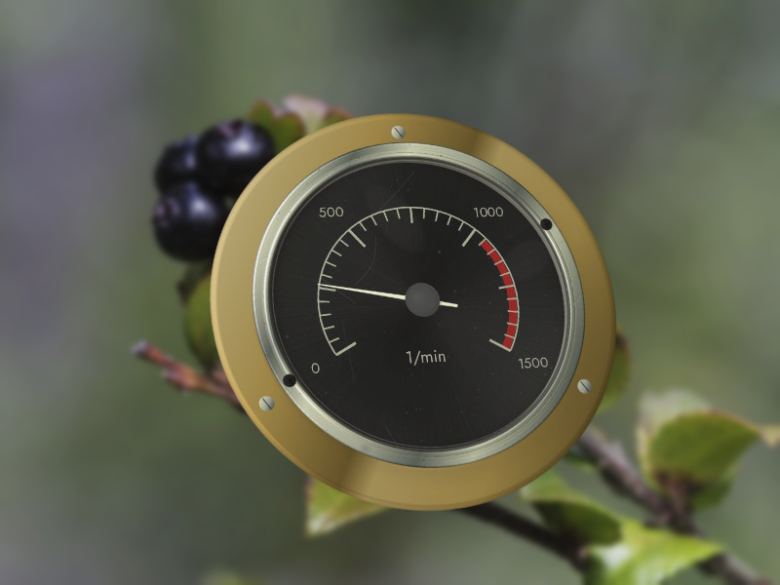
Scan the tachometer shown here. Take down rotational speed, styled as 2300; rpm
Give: 250; rpm
